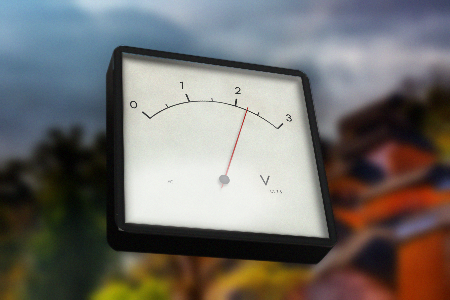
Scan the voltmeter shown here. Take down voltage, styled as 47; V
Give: 2.25; V
